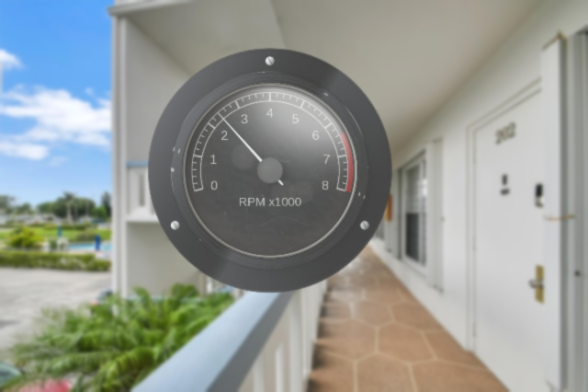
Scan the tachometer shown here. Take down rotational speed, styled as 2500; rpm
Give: 2400; rpm
